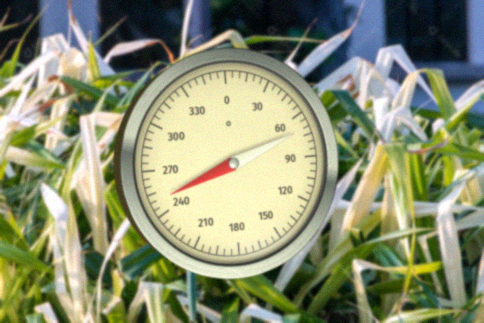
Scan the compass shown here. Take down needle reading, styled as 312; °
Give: 250; °
